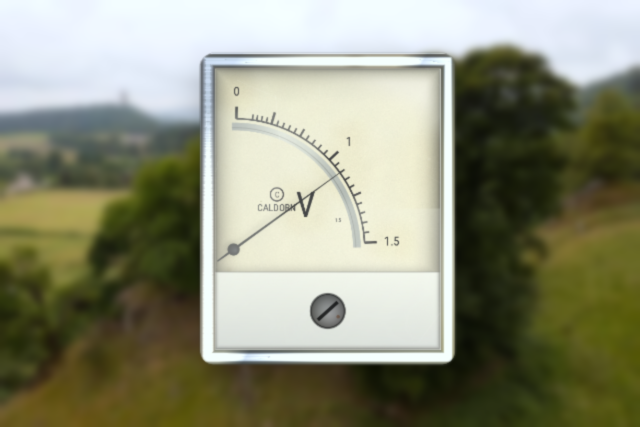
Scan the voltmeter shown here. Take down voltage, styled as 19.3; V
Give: 1.1; V
